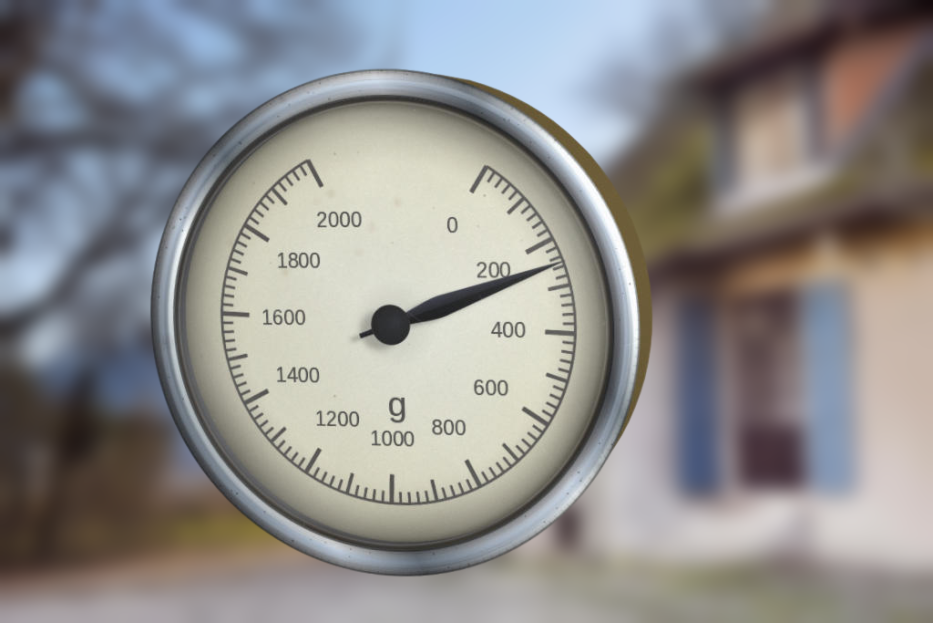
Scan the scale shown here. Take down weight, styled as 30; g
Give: 250; g
